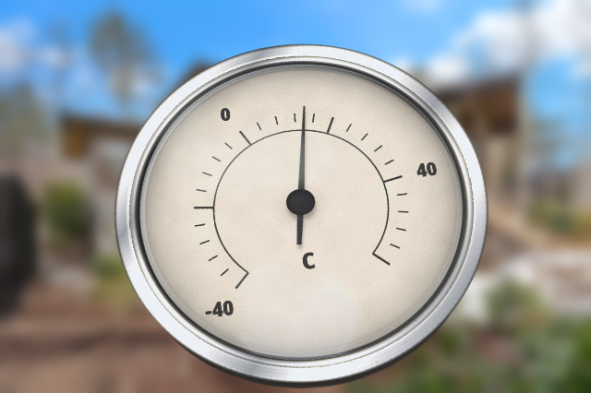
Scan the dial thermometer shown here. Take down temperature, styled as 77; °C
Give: 14; °C
